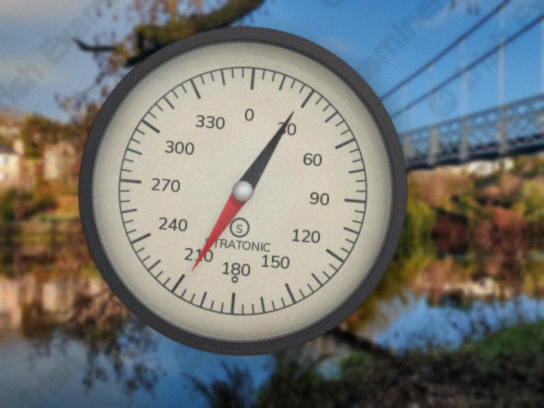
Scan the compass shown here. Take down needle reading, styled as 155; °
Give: 207.5; °
